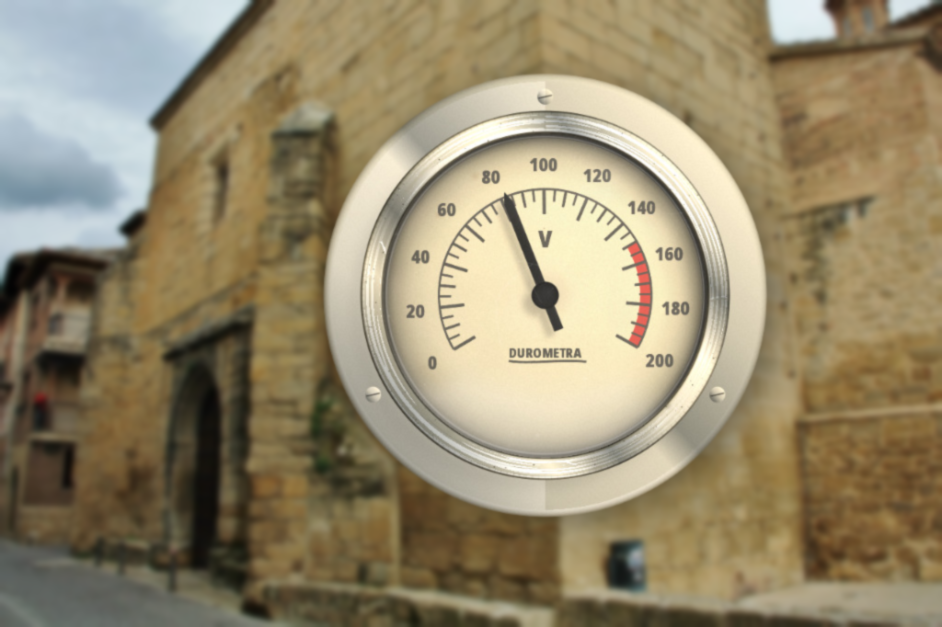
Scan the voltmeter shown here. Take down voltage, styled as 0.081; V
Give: 82.5; V
